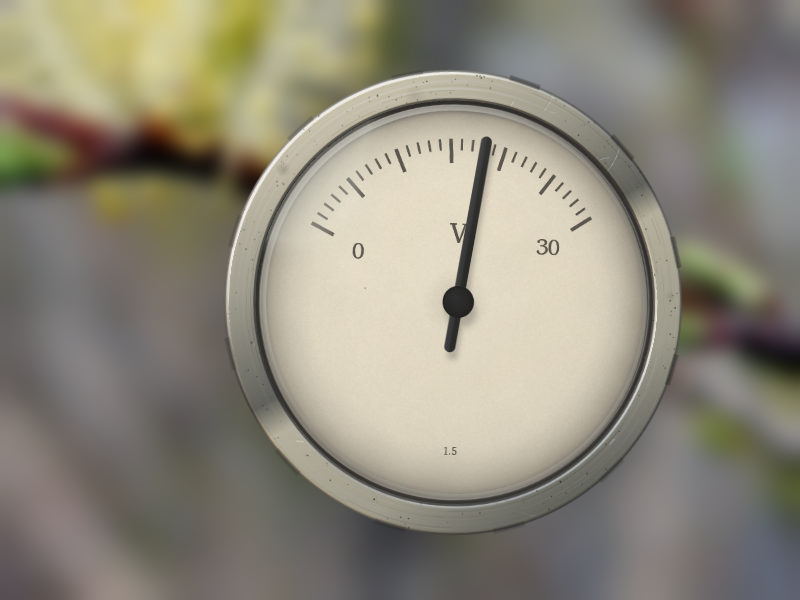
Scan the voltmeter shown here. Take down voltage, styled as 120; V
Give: 18; V
